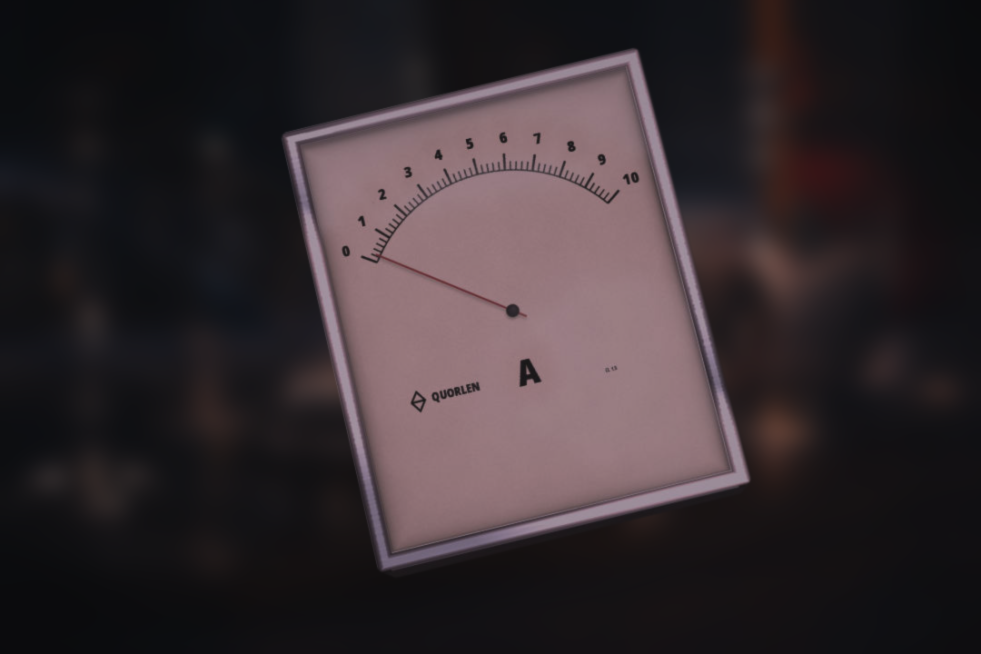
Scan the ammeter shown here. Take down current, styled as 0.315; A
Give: 0.2; A
